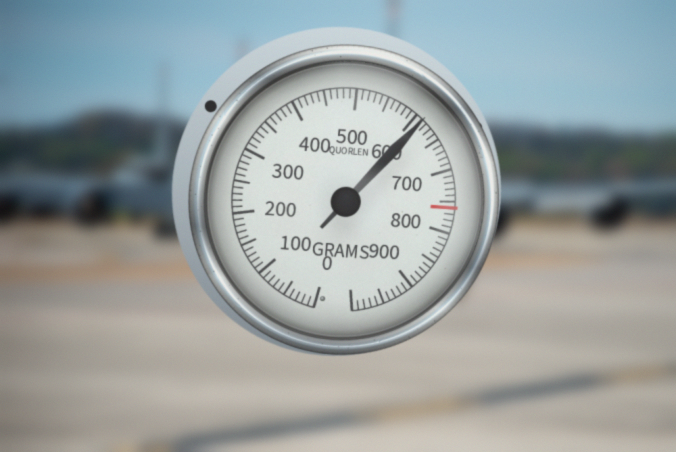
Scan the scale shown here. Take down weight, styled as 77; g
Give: 610; g
